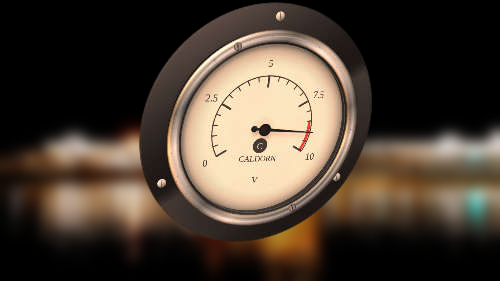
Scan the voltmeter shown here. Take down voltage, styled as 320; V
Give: 9; V
